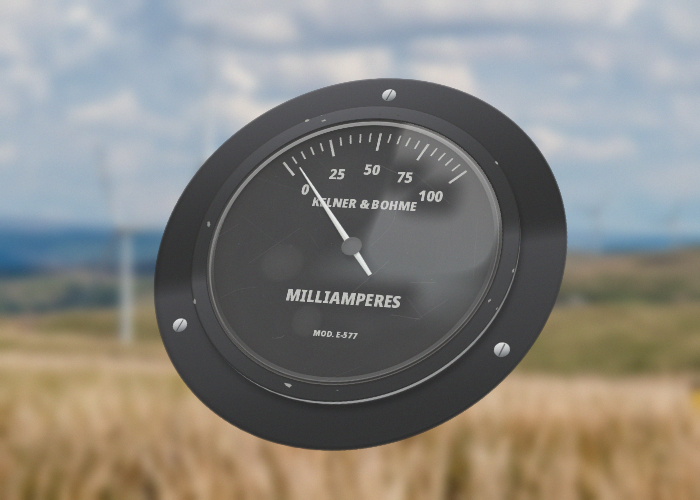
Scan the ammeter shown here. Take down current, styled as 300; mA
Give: 5; mA
